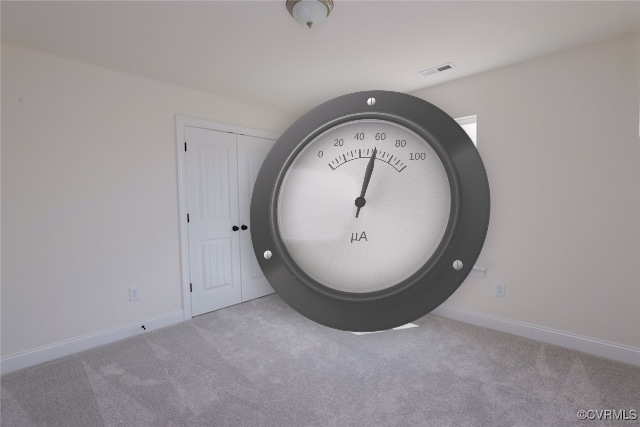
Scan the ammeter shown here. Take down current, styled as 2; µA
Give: 60; µA
